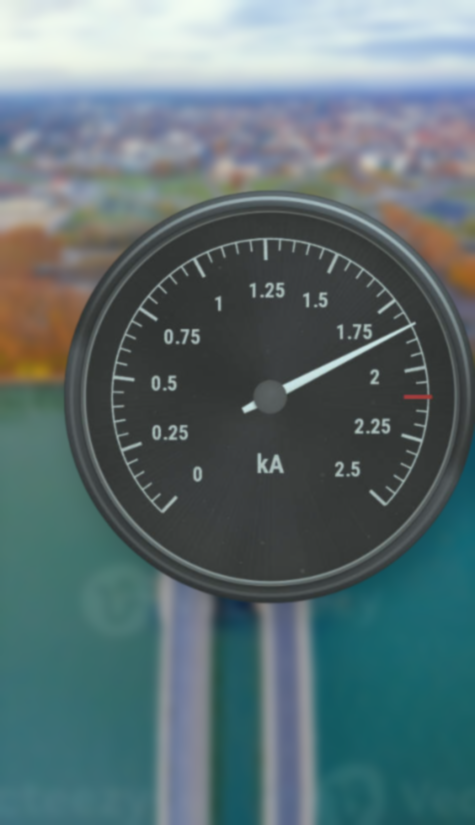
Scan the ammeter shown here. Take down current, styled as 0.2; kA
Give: 1.85; kA
